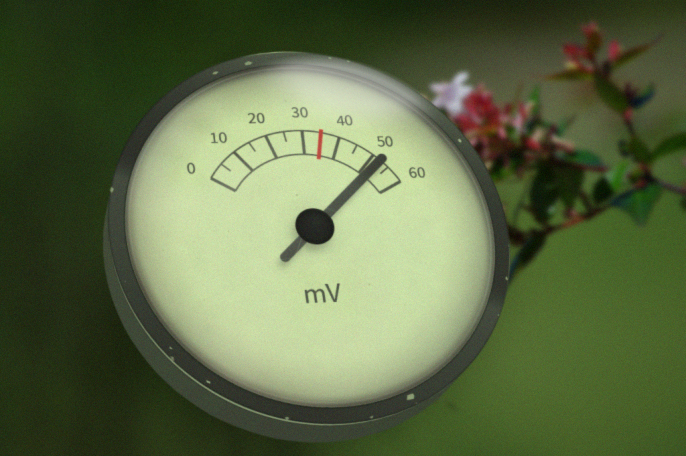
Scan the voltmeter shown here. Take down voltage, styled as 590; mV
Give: 52.5; mV
